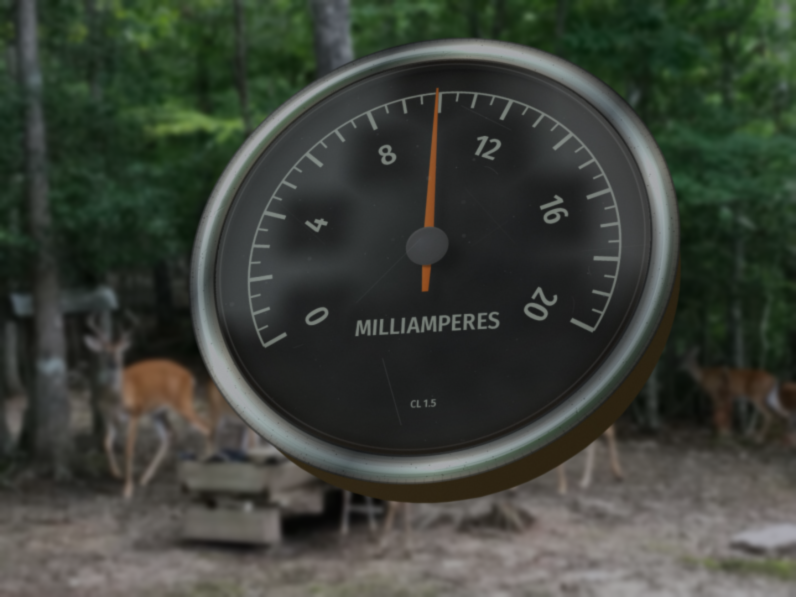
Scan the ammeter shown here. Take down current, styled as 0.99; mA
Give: 10; mA
